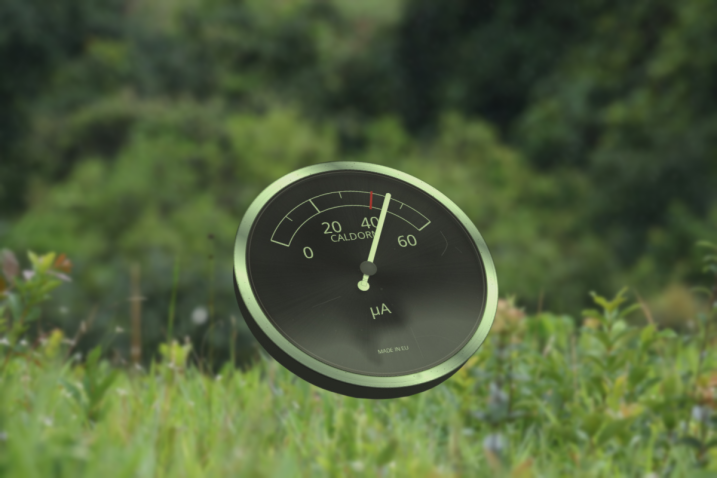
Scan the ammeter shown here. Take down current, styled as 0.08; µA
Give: 45; µA
